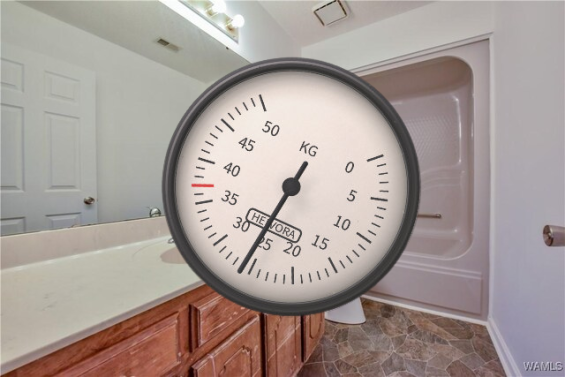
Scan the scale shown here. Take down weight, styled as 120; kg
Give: 26; kg
